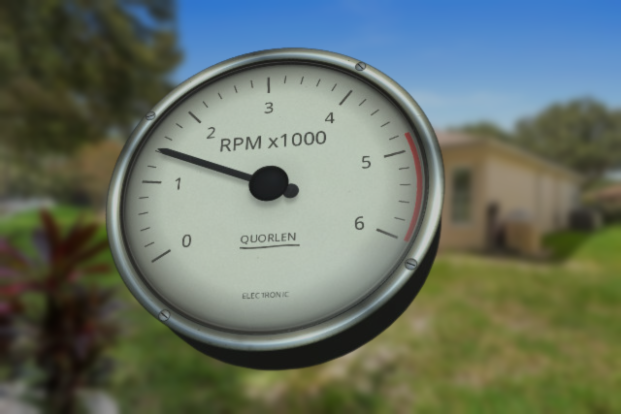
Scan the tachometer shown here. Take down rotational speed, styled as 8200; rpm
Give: 1400; rpm
